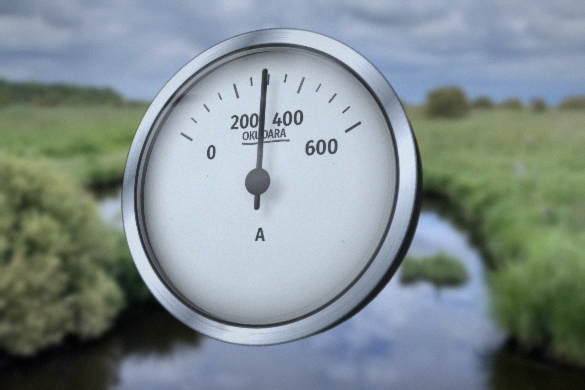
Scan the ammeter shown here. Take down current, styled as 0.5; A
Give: 300; A
